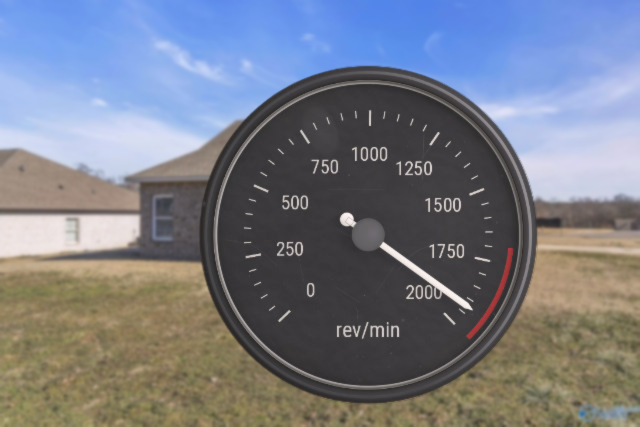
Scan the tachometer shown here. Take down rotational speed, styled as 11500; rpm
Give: 1925; rpm
